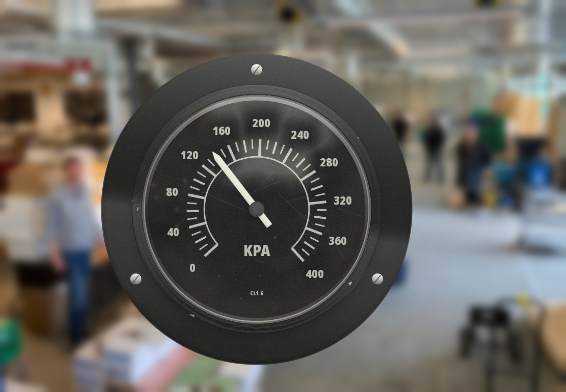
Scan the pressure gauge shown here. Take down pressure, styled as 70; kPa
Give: 140; kPa
